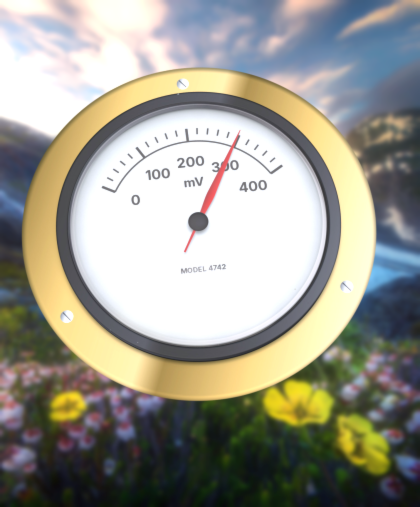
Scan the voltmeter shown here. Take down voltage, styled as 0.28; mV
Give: 300; mV
